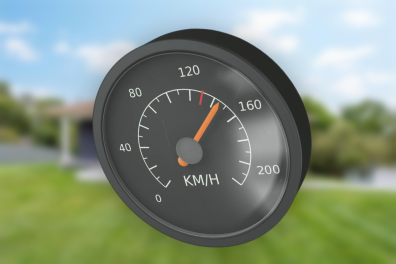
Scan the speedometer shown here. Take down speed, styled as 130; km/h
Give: 145; km/h
